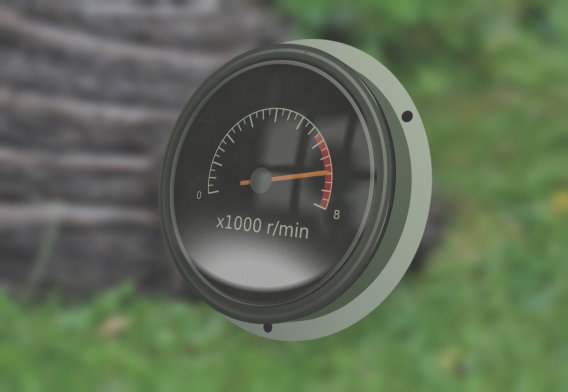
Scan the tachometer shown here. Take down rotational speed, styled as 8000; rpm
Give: 7000; rpm
